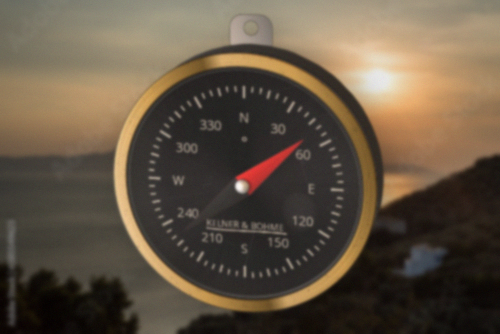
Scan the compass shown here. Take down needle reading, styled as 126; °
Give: 50; °
